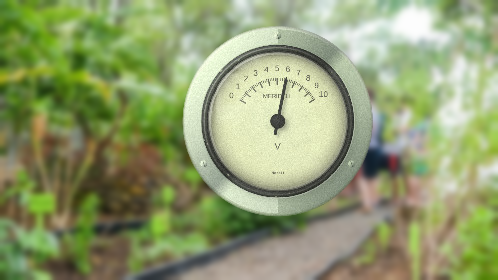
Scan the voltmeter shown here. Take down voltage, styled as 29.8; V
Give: 6; V
